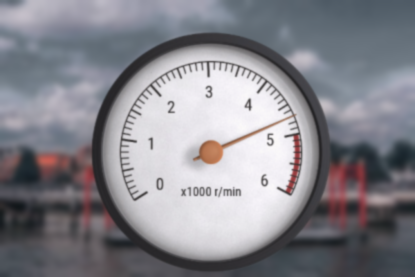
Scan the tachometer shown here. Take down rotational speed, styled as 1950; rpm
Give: 4700; rpm
